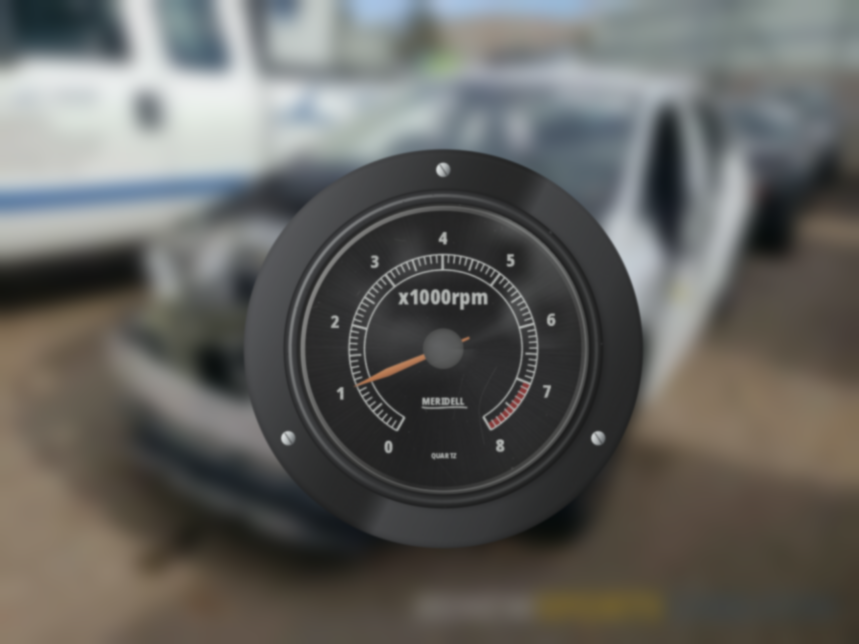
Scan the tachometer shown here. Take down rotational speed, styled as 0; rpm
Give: 1000; rpm
